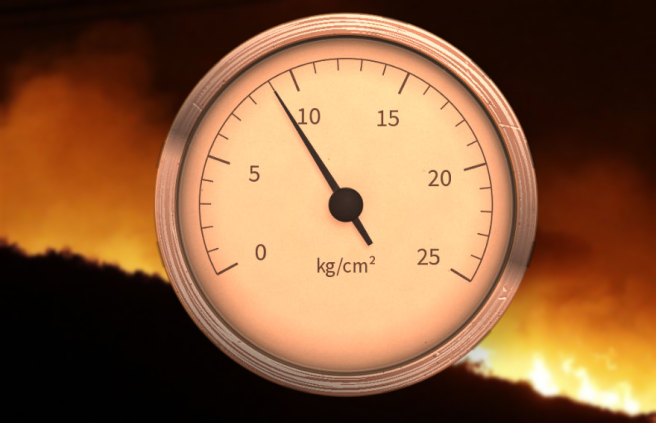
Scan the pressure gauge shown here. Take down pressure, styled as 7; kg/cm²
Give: 9; kg/cm²
